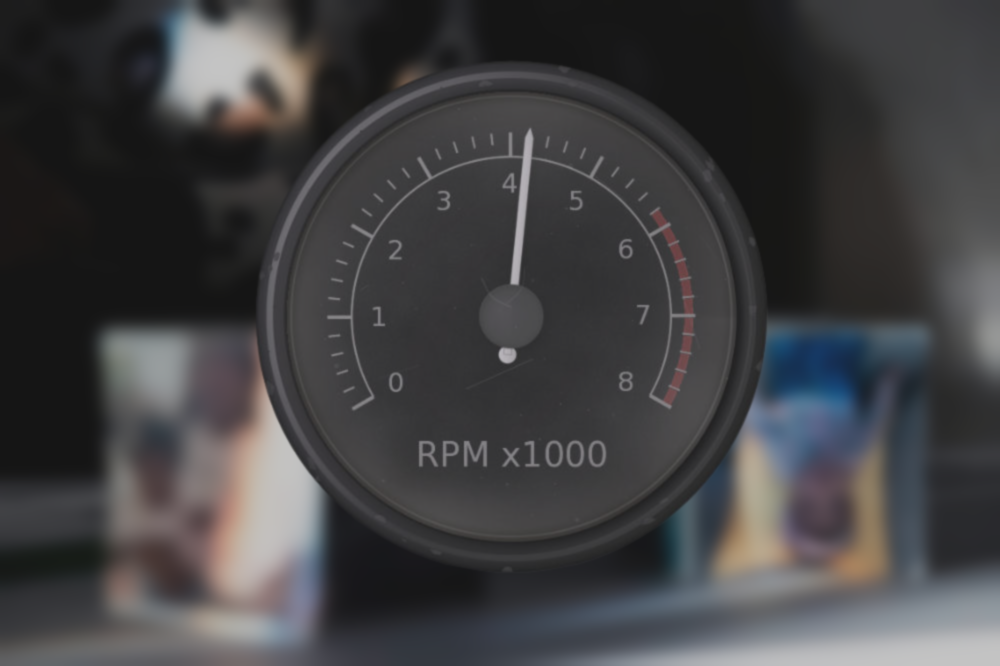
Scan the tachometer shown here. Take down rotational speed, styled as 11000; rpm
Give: 4200; rpm
